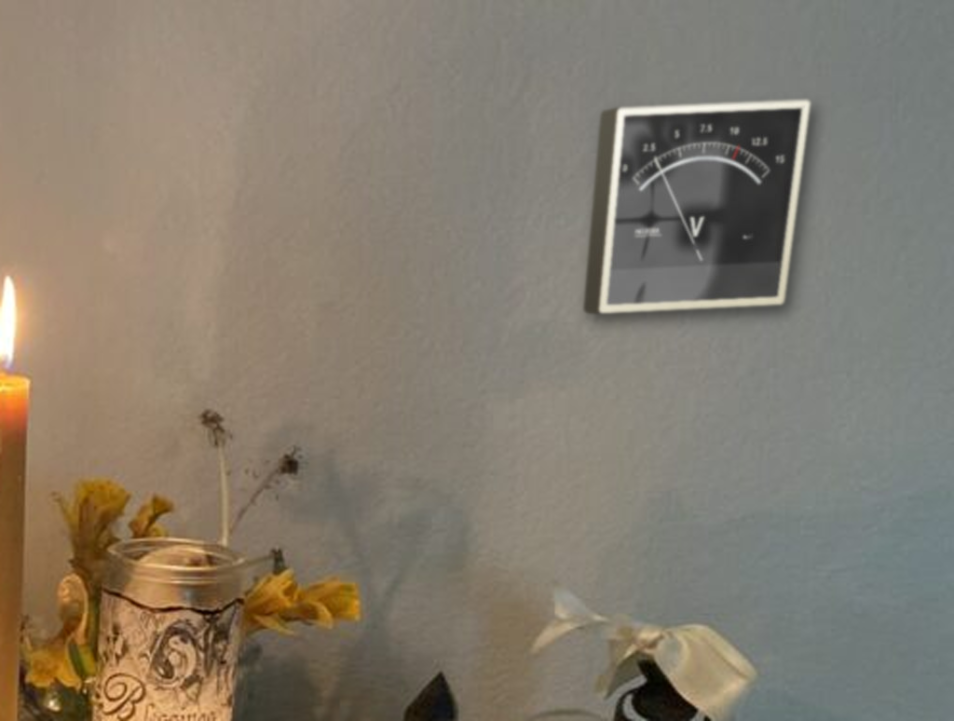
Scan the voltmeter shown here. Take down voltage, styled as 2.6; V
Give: 2.5; V
